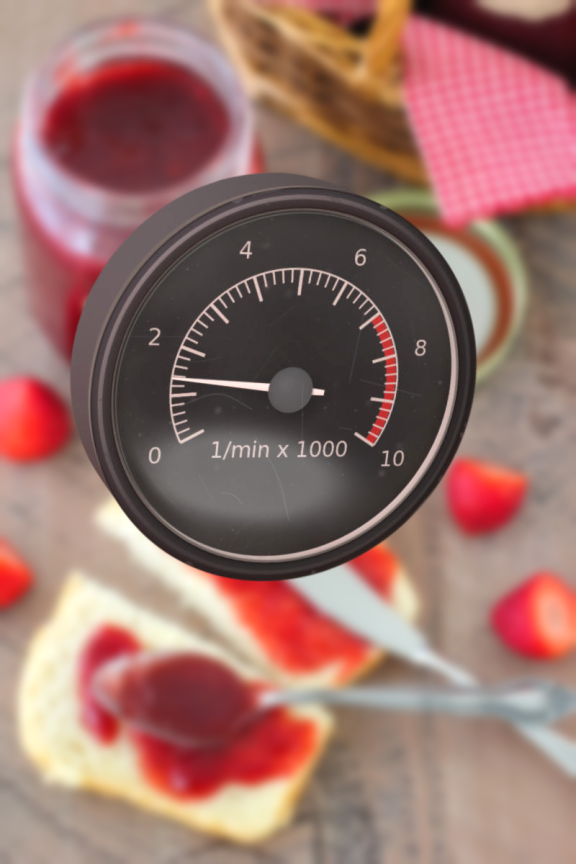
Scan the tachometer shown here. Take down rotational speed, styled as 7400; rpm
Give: 1400; rpm
